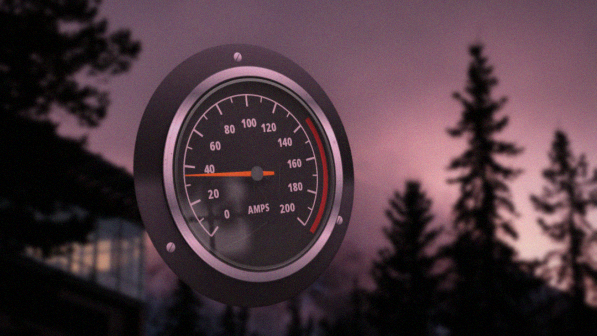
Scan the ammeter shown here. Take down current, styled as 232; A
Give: 35; A
